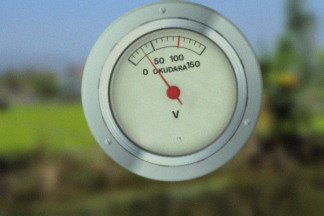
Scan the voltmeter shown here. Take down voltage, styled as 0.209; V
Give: 30; V
